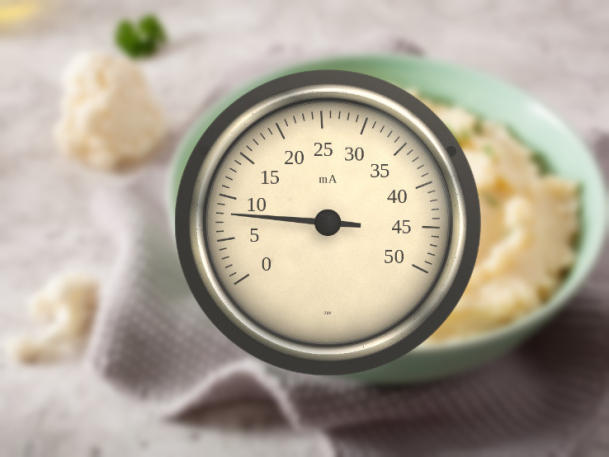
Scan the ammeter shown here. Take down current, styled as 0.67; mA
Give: 8; mA
